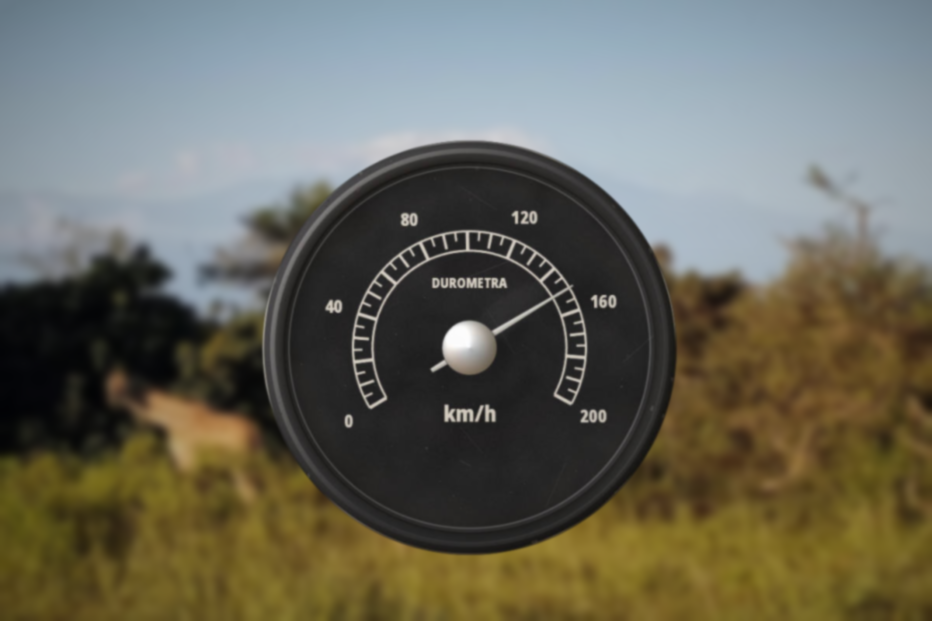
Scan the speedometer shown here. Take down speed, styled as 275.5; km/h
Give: 150; km/h
